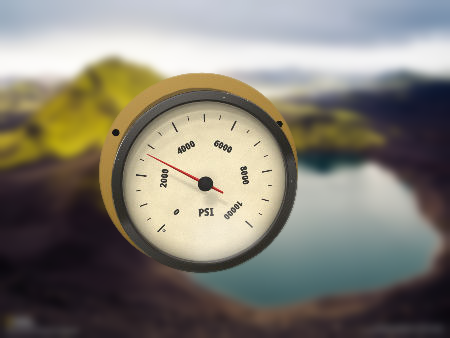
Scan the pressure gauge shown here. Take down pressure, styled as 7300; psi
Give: 2750; psi
